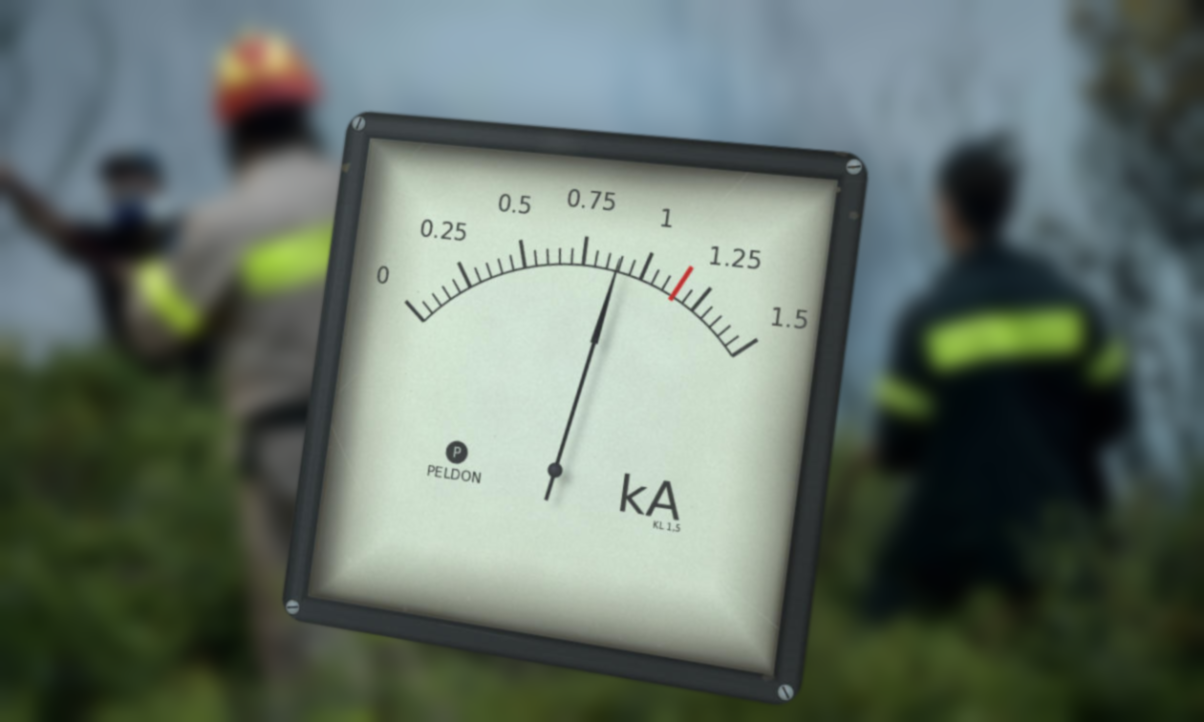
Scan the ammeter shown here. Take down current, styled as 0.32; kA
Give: 0.9; kA
